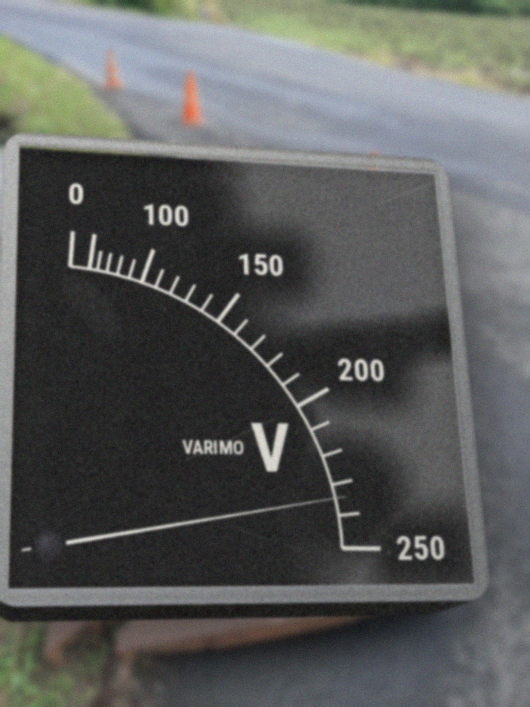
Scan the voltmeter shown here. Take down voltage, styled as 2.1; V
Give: 235; V
